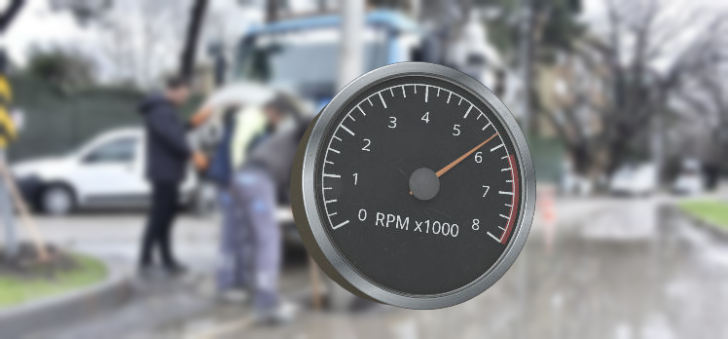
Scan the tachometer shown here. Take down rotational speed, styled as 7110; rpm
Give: 5750; rpm
